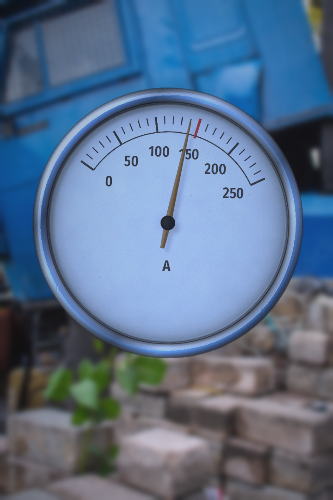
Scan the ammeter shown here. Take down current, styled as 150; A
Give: 140; A
